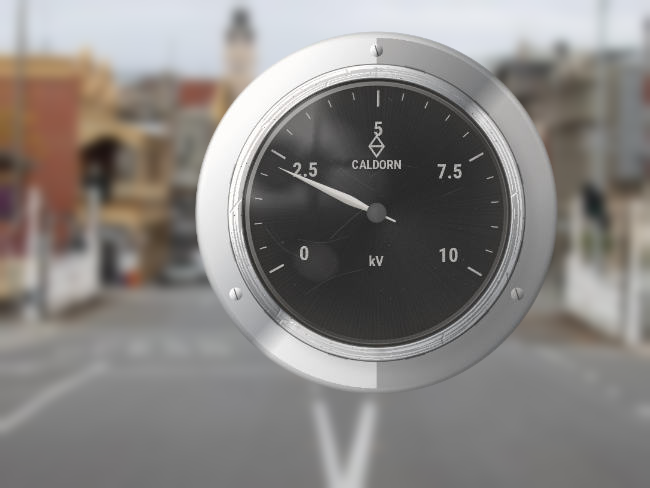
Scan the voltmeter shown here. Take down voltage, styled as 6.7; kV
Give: 2.25; kV
